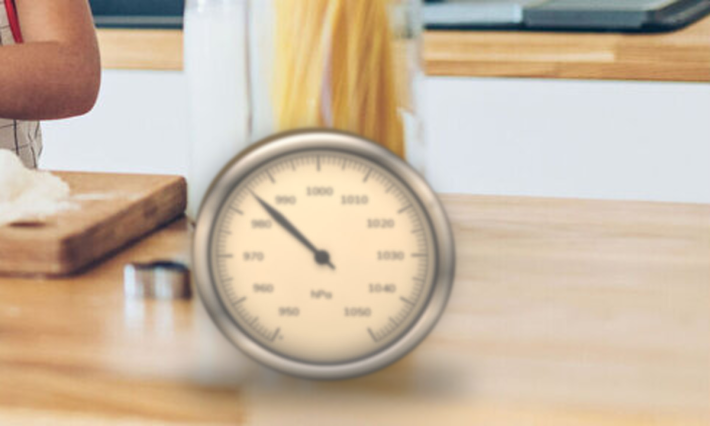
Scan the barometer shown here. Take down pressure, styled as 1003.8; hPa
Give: 985; hPa
